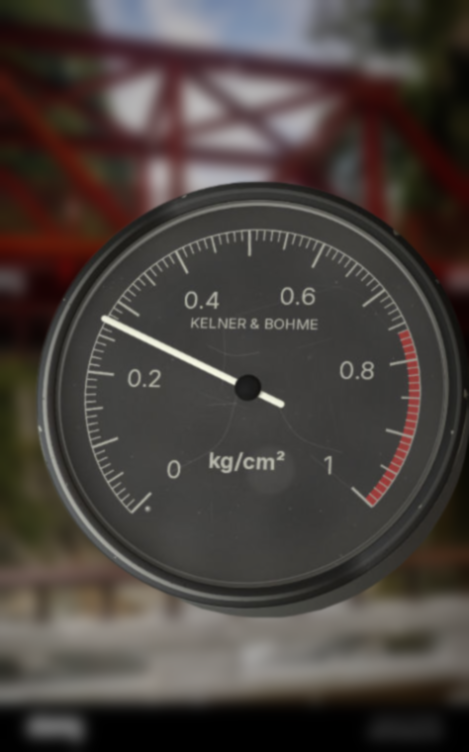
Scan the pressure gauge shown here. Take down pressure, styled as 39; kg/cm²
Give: 0.27; kg/cm²
